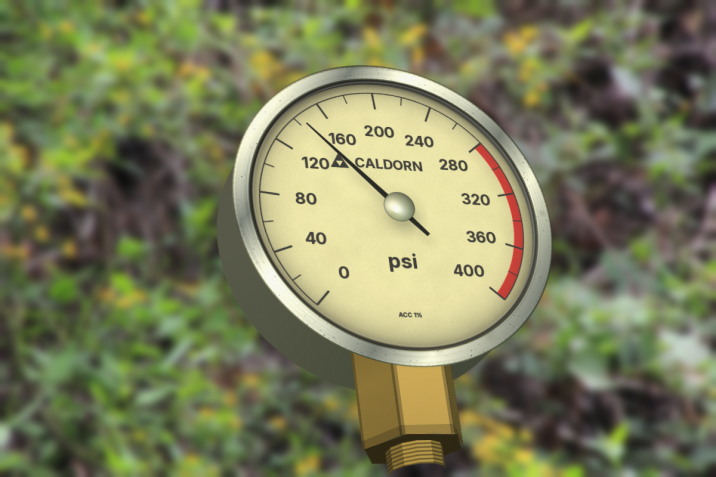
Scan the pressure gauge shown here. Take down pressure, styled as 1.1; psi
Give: 140; psi
